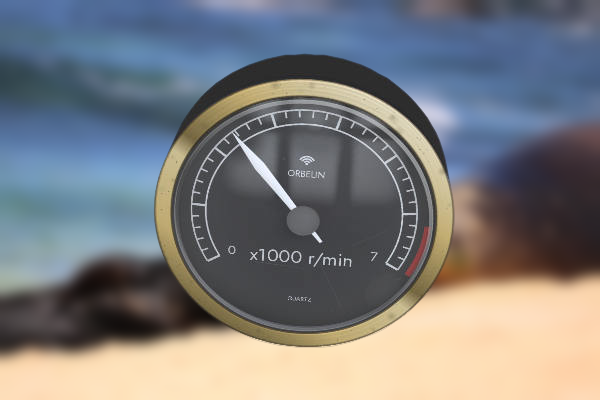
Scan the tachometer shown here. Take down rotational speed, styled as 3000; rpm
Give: 2400; rpm
